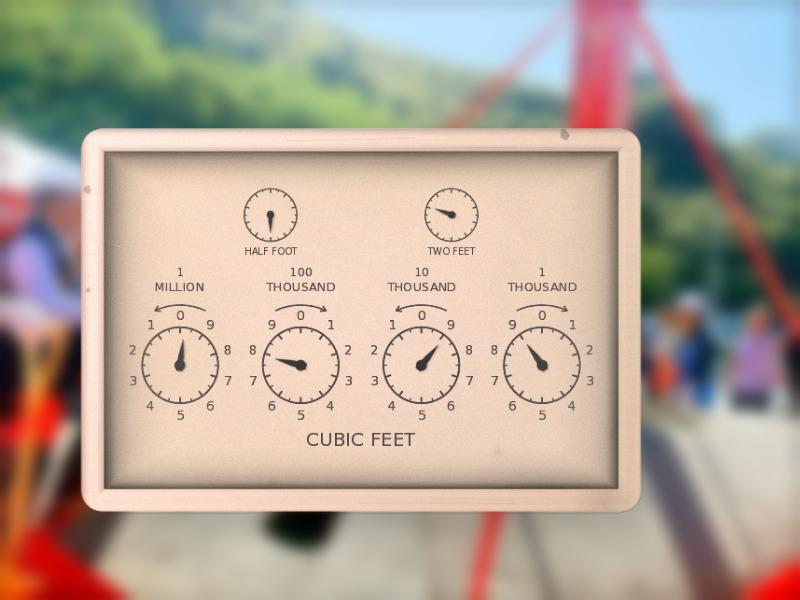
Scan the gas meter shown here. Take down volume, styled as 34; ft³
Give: 978900; ft³
